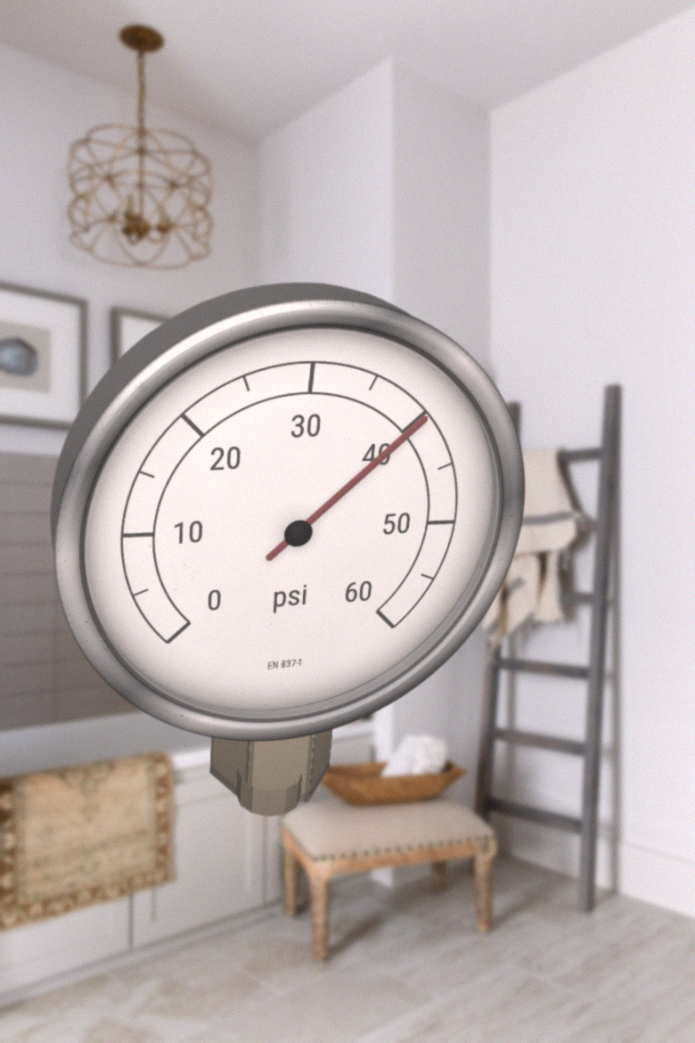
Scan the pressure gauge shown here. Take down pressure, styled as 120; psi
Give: 40; psi
